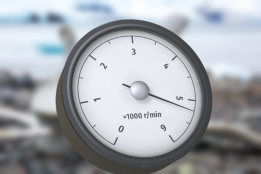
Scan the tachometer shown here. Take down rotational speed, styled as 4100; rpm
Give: 5250; rpm
